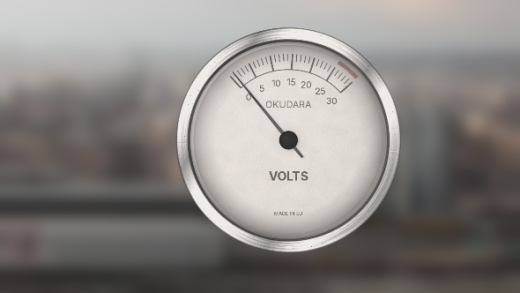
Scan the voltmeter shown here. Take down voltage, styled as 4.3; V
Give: 1; V
